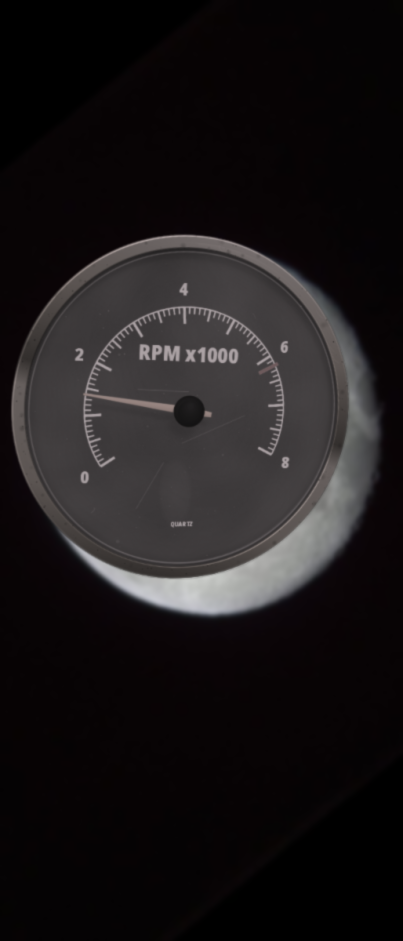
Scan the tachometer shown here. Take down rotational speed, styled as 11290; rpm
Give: 1400; rpm
